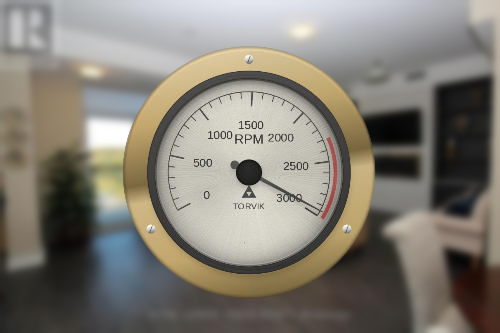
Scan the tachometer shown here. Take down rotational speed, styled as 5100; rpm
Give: 2950; rpm
